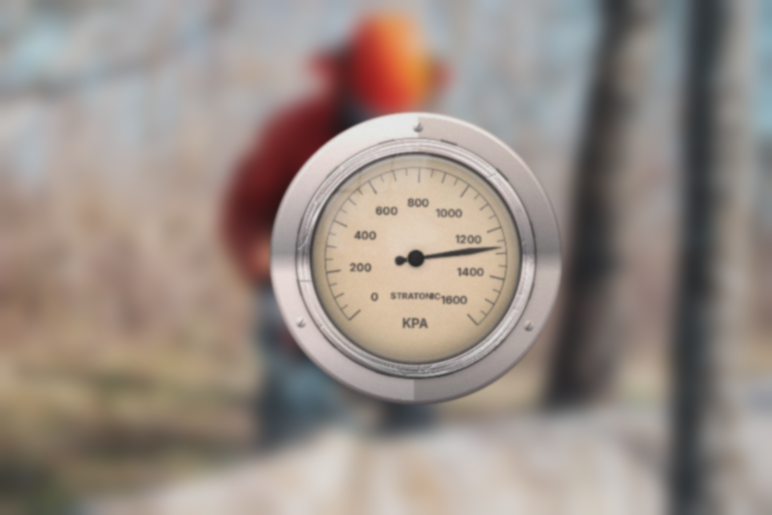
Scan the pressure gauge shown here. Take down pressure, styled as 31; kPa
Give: 1275; kPa
